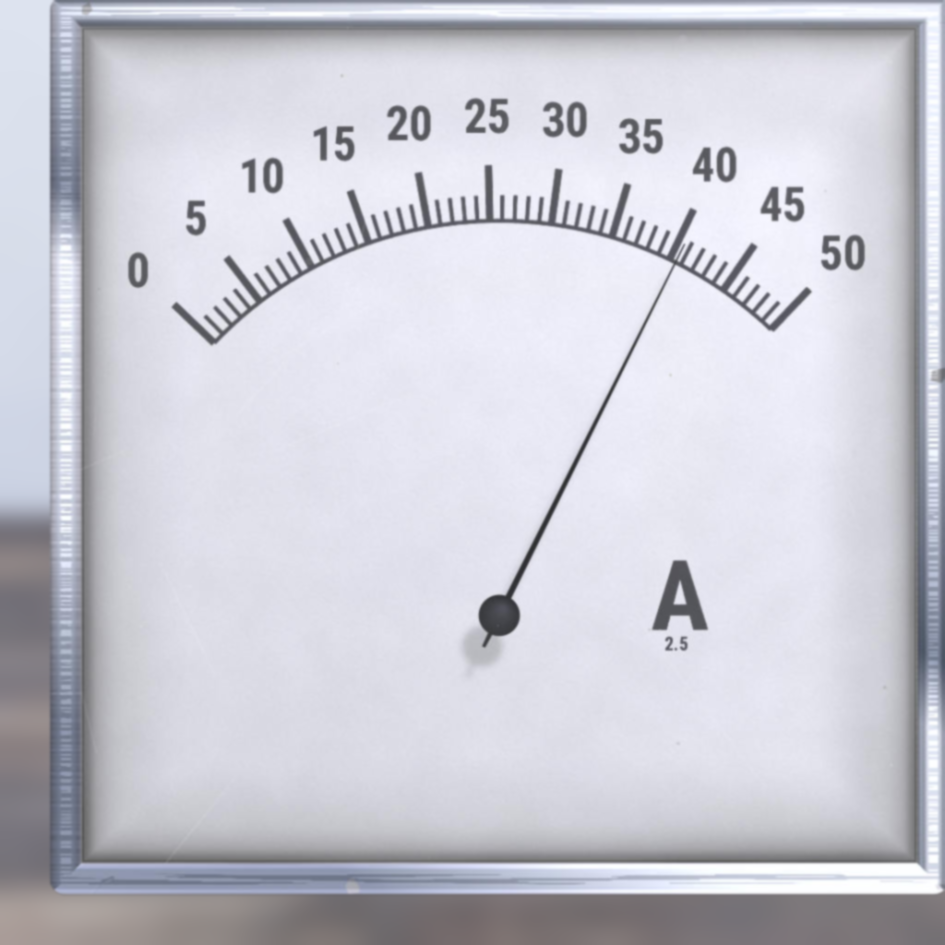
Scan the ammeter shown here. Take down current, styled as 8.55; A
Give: 40.5; A
